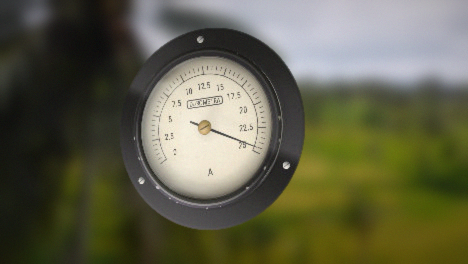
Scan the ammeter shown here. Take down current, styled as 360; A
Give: 24.5; A
